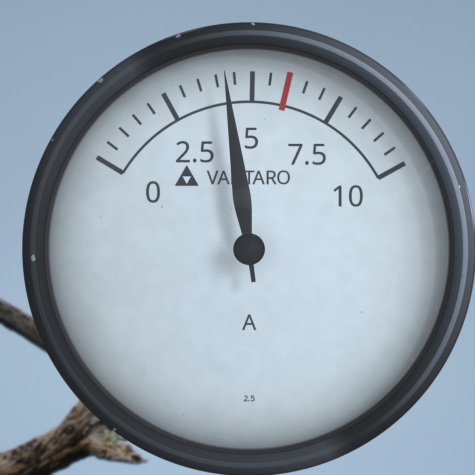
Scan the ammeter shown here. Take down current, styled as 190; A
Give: 4.25; A
